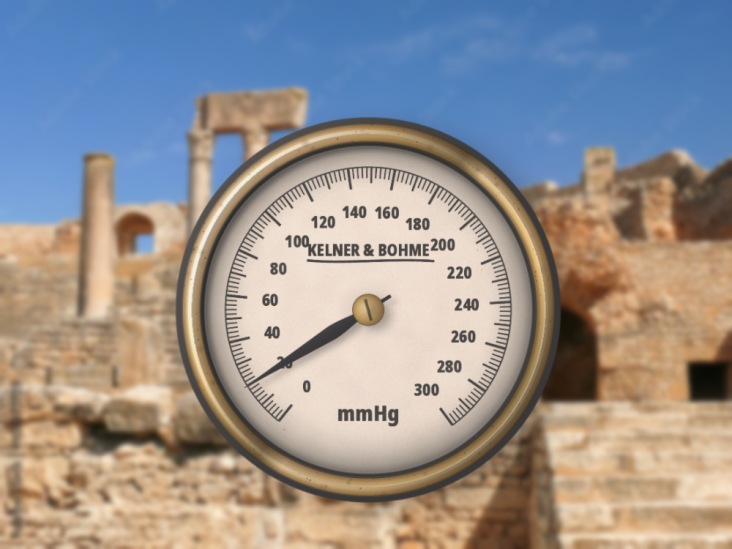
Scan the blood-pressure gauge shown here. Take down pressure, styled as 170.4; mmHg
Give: 20; mmHg
